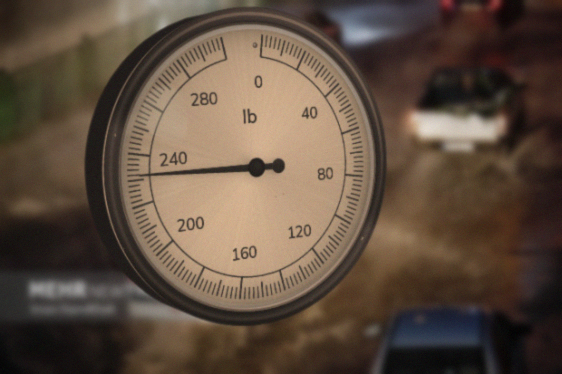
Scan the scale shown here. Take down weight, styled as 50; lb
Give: 232; lb
